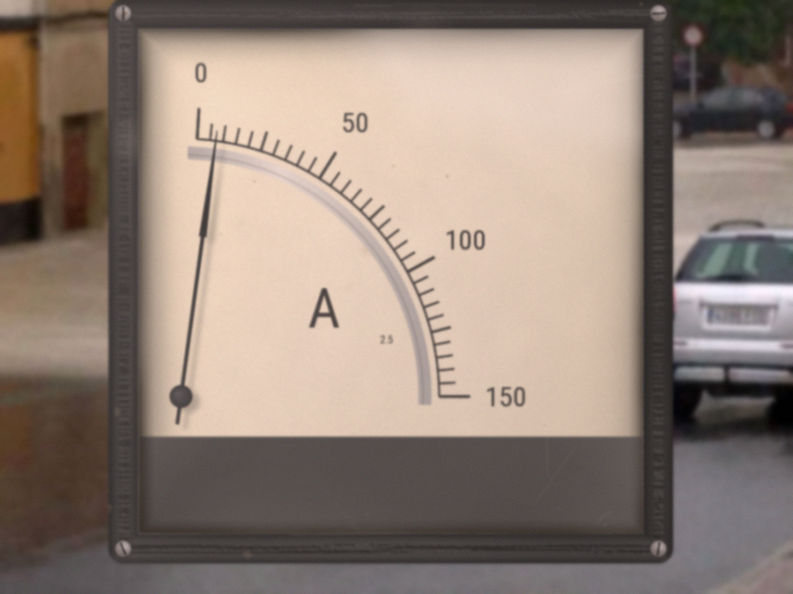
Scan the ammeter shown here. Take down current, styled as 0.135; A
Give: 7.5; A
